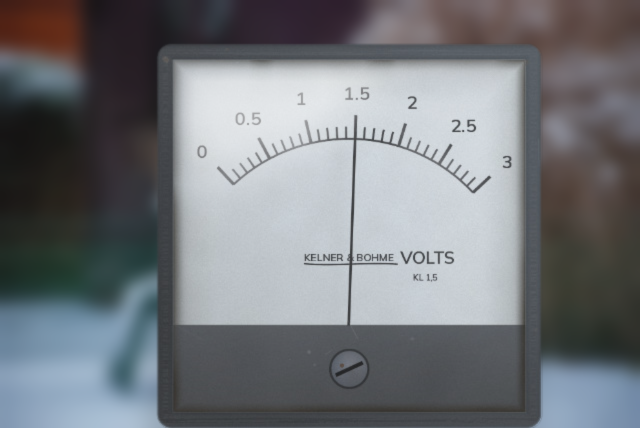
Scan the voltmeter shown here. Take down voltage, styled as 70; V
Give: 1.5; V
